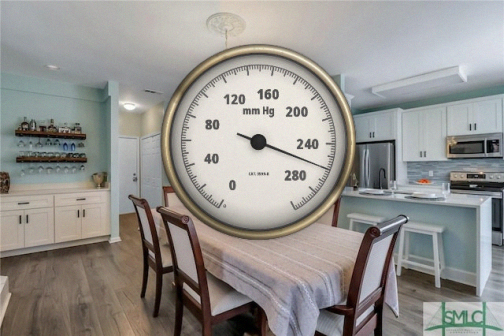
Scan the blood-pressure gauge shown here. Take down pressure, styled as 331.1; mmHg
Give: 260; mmHg
